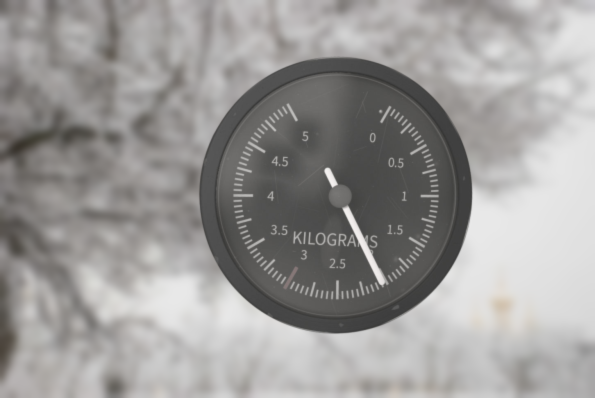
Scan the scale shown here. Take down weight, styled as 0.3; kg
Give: 2.05; kg
